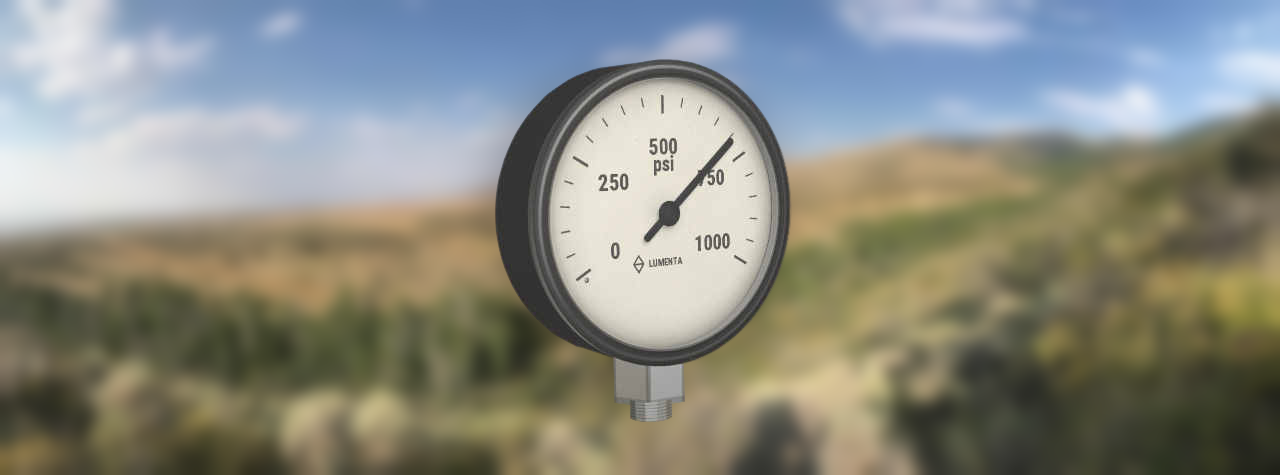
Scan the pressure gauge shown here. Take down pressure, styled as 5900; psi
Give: 700; psi
